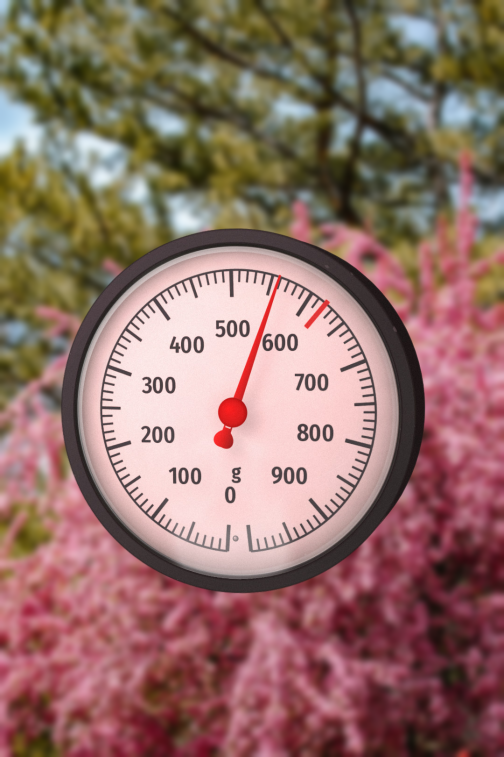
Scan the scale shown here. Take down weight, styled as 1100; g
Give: 560; g
